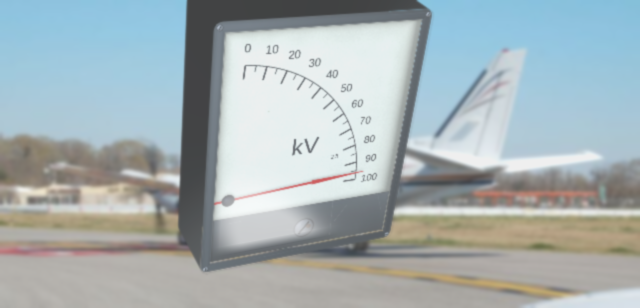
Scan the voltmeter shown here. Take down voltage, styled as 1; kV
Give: 95; kV
